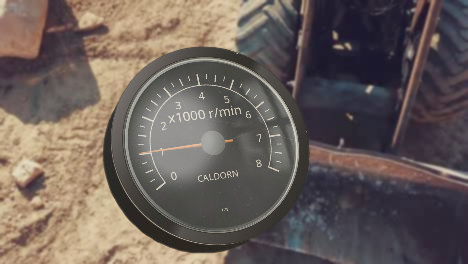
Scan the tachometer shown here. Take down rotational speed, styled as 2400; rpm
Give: 1000; rpm
